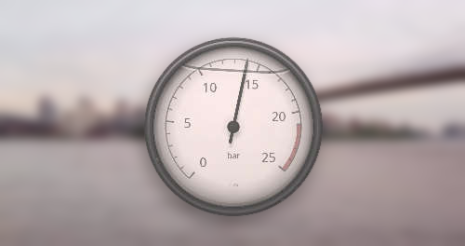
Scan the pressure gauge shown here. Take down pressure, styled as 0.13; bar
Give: 14; bar
